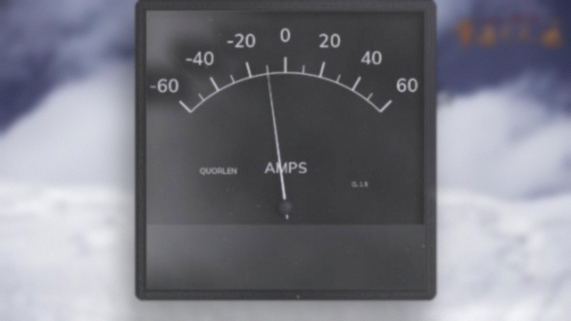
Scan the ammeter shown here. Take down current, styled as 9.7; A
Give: -10; A
